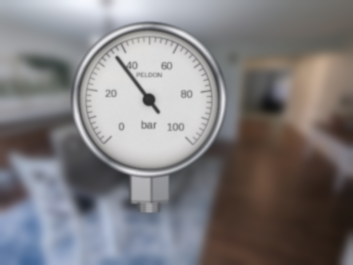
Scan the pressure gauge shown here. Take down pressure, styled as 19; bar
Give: 36; bar
